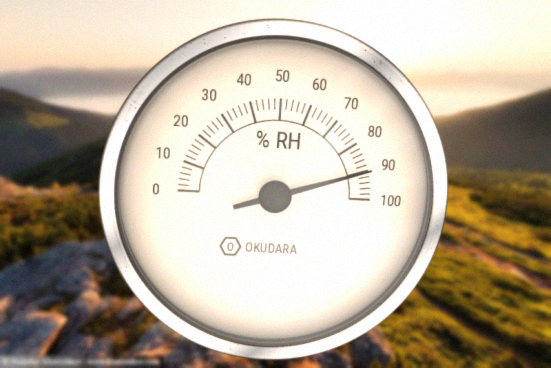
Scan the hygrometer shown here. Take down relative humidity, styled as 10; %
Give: 90; %
